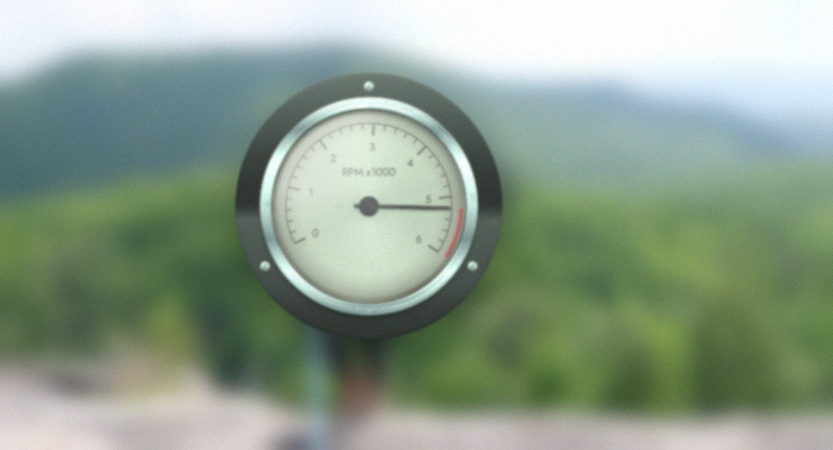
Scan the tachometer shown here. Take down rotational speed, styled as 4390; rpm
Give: 5200; rpm
